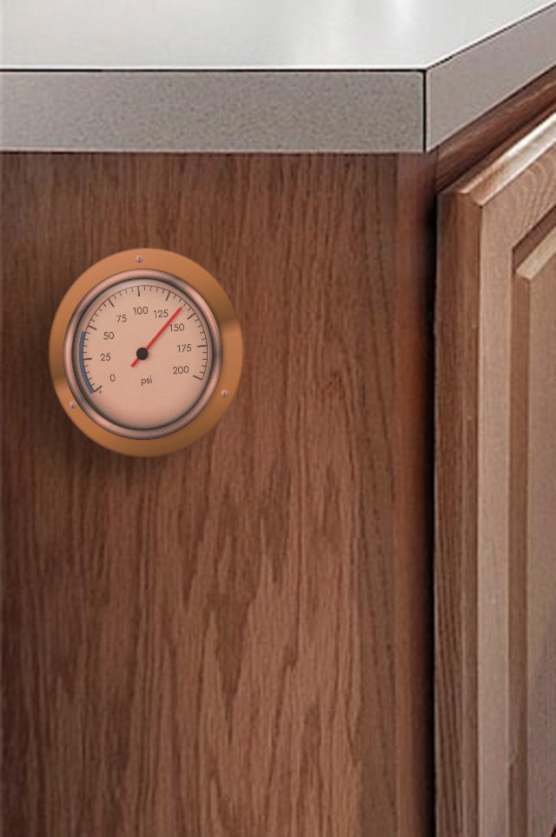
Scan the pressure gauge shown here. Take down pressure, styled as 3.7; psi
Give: 140; psi
